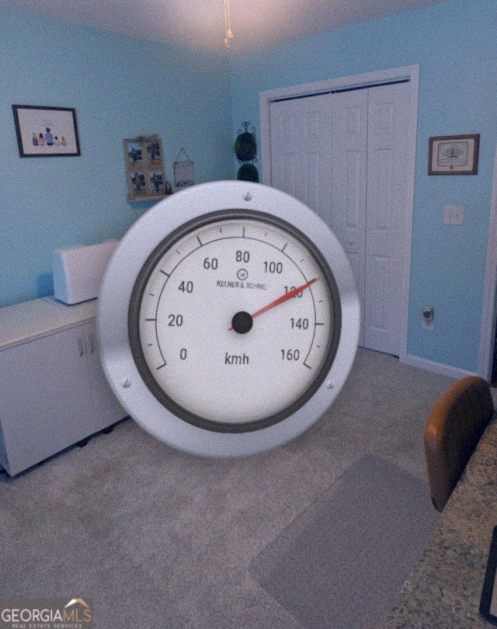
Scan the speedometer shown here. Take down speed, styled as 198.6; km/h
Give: 120; km/h
